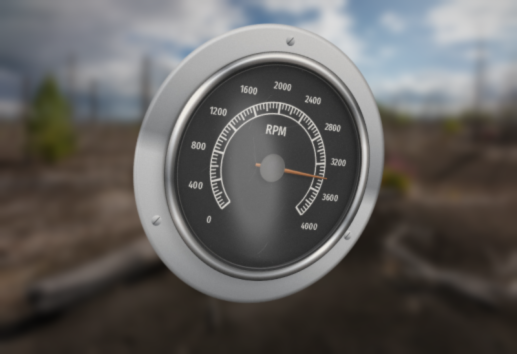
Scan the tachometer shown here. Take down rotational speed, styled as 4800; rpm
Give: 3400; rpm
